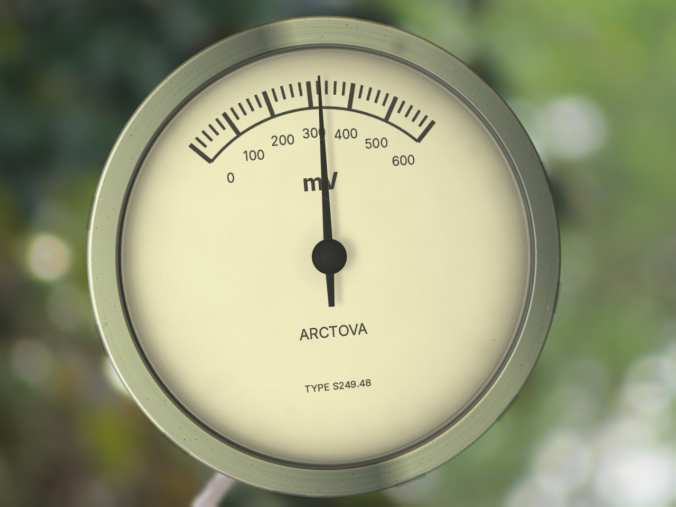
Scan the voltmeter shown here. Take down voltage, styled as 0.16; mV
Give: 320; mV
